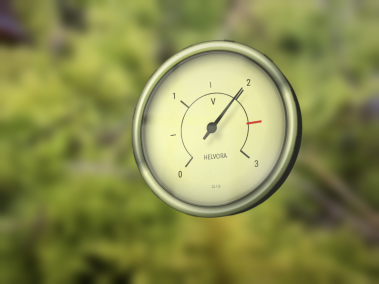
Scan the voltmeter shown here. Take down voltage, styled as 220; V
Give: 2; V
